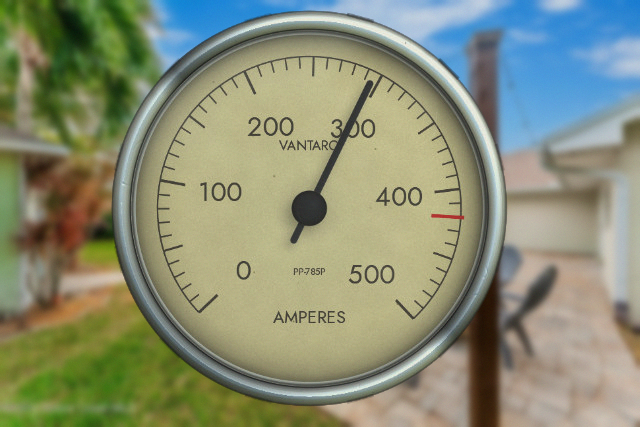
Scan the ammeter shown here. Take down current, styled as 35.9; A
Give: 295; A
